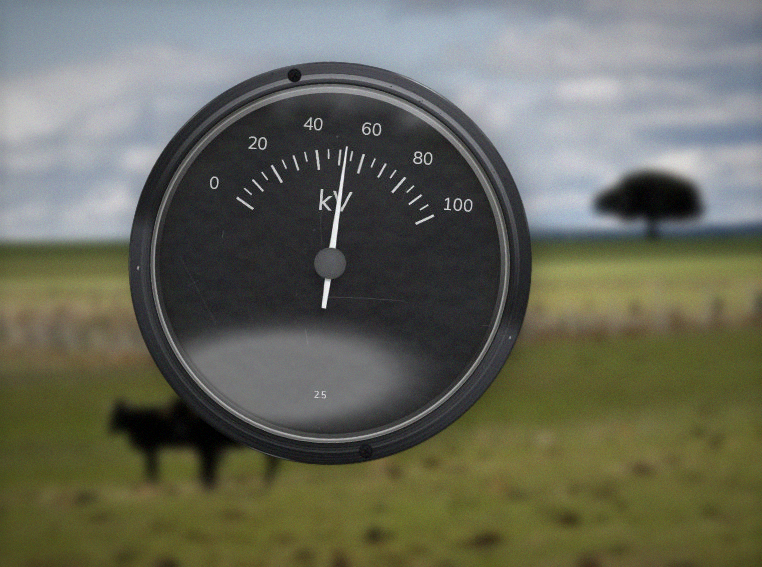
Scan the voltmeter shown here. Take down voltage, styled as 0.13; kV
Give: 52.5; kV
